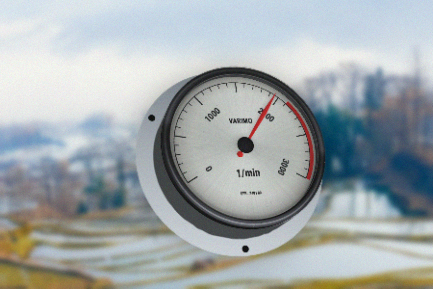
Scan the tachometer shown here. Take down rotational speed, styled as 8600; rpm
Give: 1950; rpm
